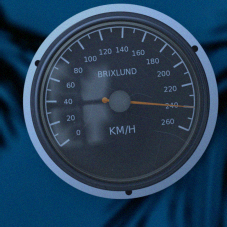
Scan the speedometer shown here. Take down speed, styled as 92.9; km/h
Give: 240; km/h
